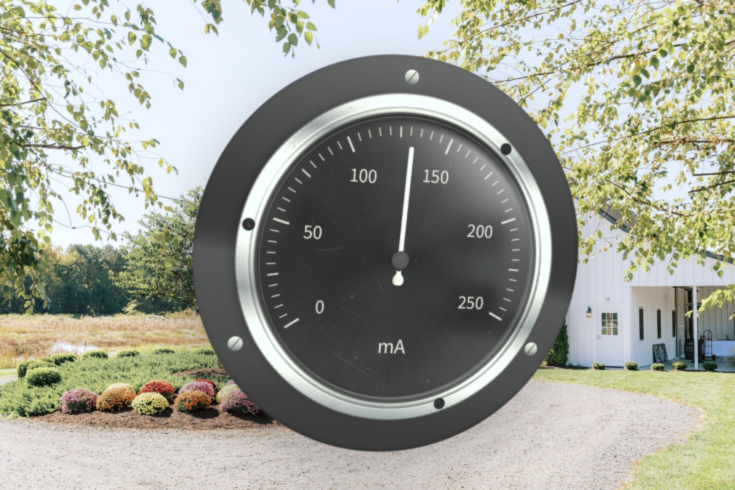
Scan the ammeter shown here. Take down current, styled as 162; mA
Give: 130; mA
